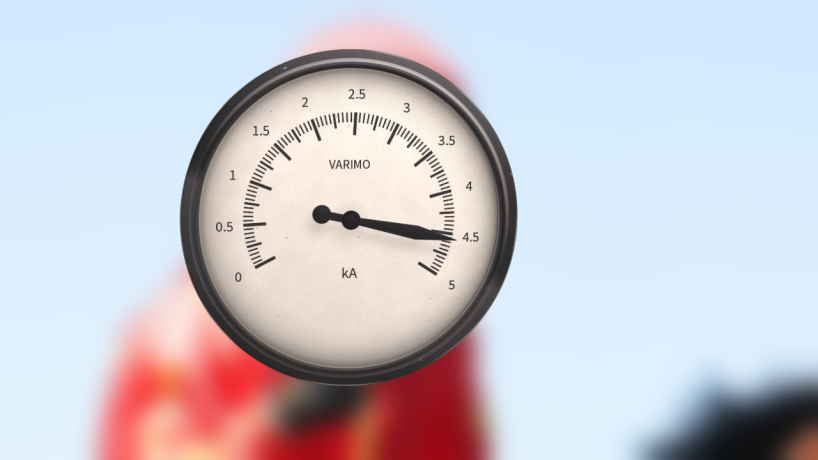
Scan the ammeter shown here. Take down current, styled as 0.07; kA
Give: 4.55; kA
